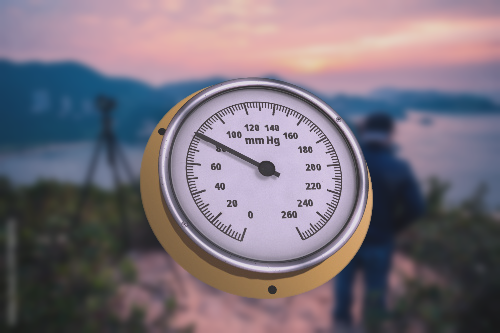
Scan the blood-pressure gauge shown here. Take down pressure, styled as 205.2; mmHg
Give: 80; mmHg
